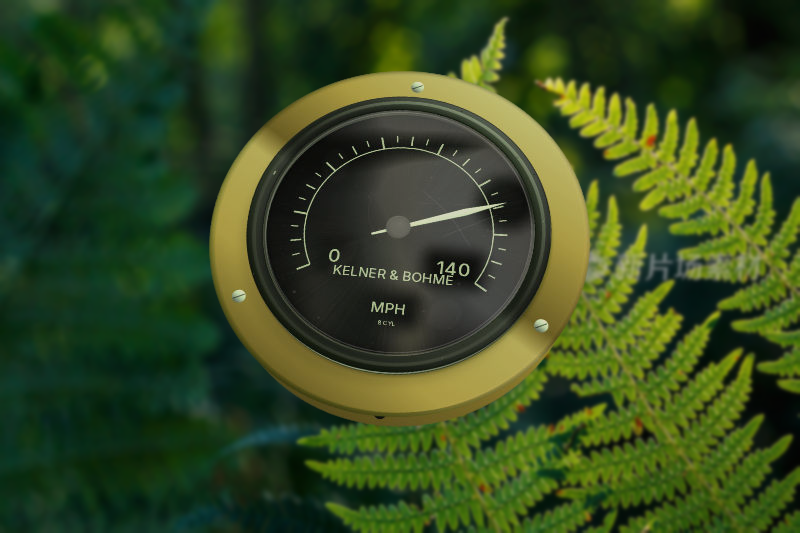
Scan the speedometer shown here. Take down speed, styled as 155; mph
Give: 110; mph
